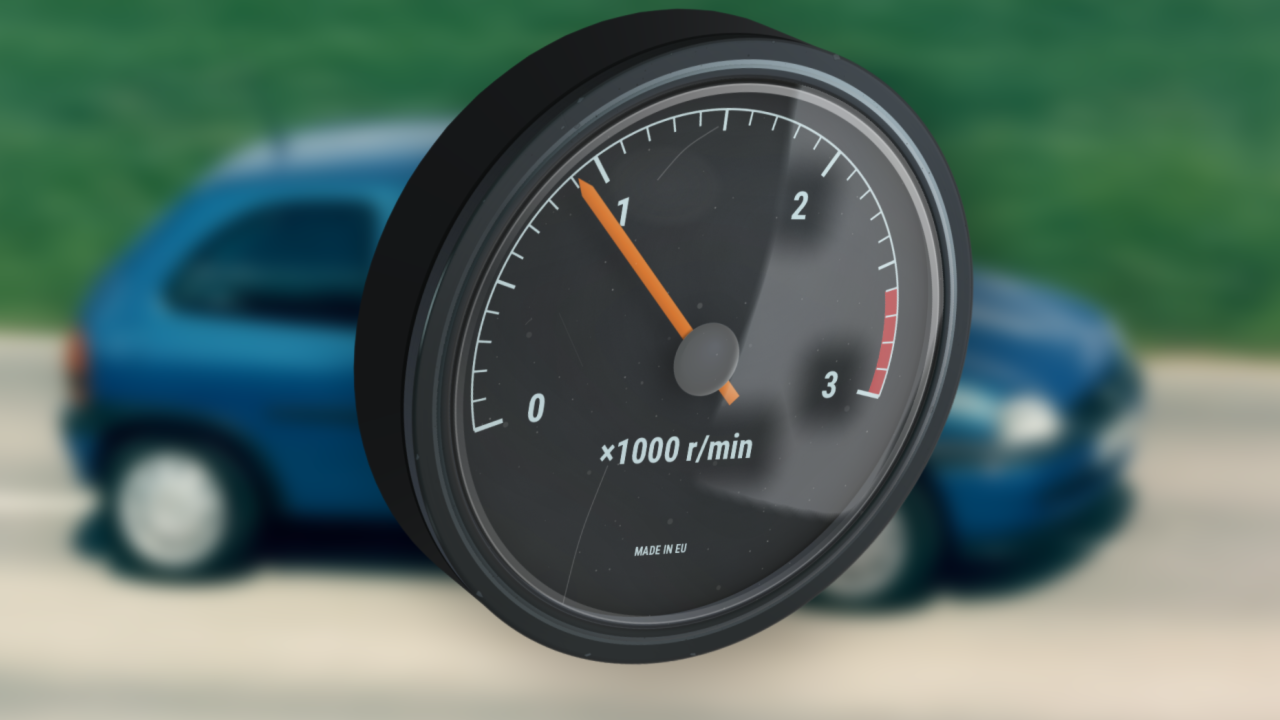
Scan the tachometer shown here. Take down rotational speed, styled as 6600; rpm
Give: 900; rpm
